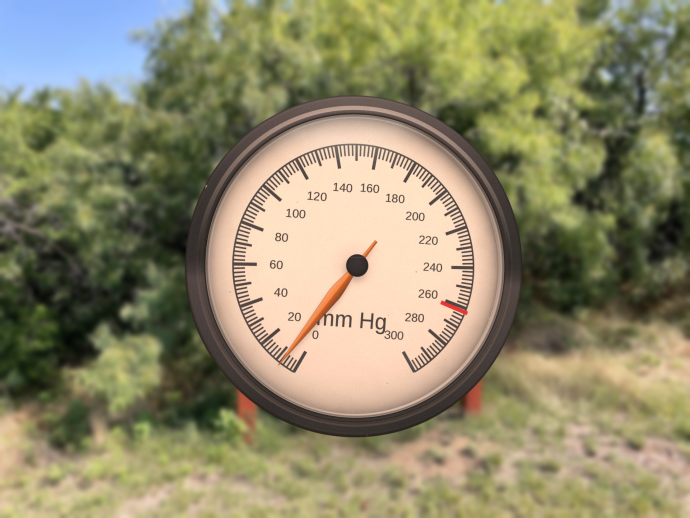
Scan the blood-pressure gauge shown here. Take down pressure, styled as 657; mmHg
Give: 8; mmHg
